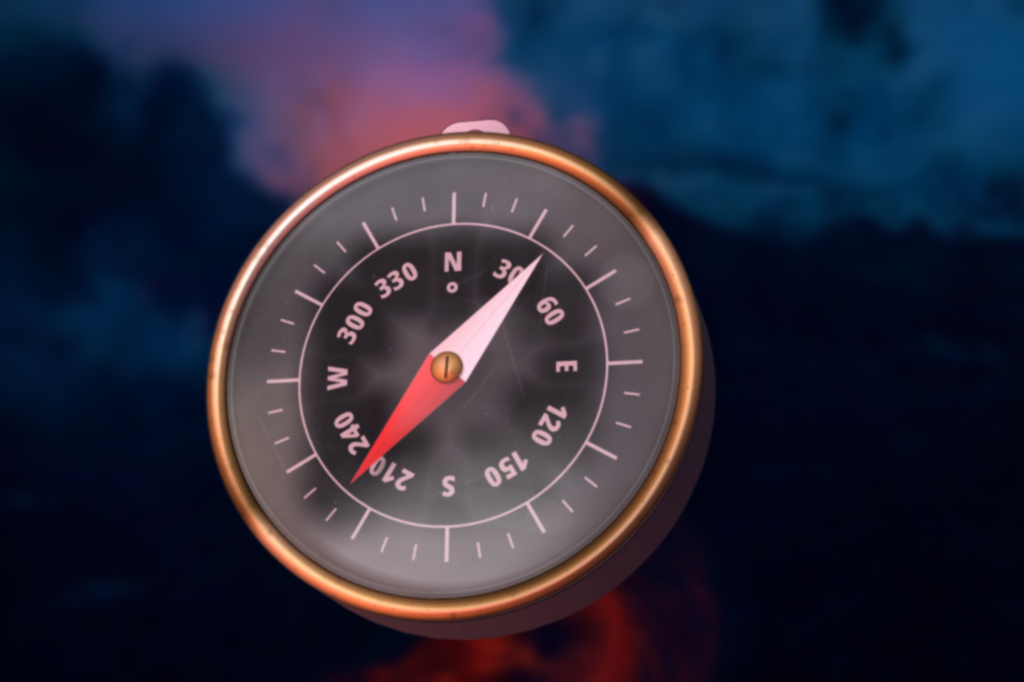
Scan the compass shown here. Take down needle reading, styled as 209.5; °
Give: 220; °
